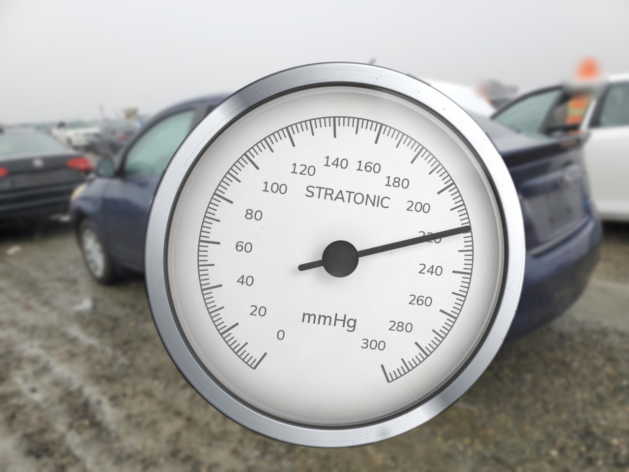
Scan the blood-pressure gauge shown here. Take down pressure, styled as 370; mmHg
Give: 220; mmHg
